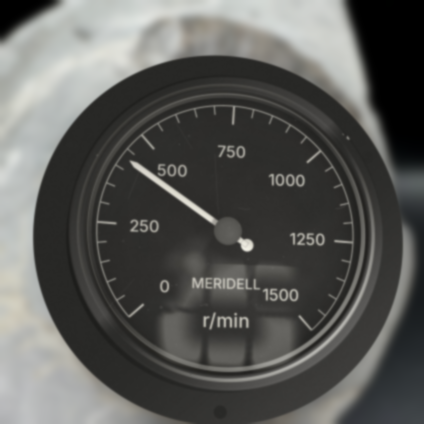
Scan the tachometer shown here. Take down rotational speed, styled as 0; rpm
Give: 425; rpm
